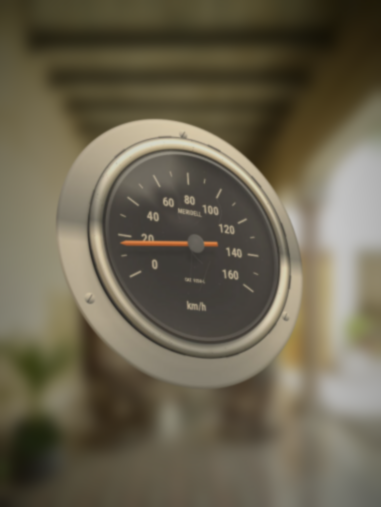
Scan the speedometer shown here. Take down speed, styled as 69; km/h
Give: 15; km/h
